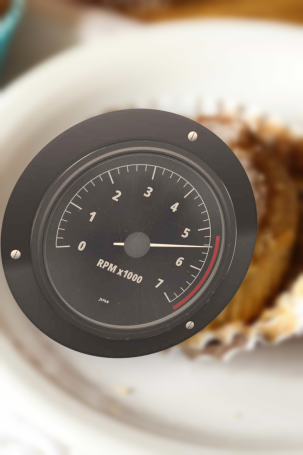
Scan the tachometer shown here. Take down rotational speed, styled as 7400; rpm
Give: 5400; rpm
